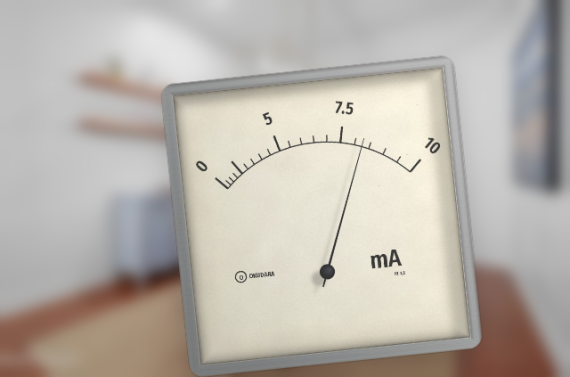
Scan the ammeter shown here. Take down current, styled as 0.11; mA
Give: 8.25; mA
